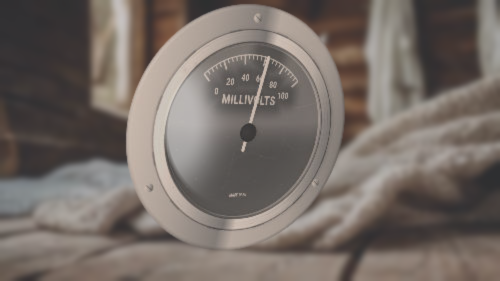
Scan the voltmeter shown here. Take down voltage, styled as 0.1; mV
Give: 60; mV
